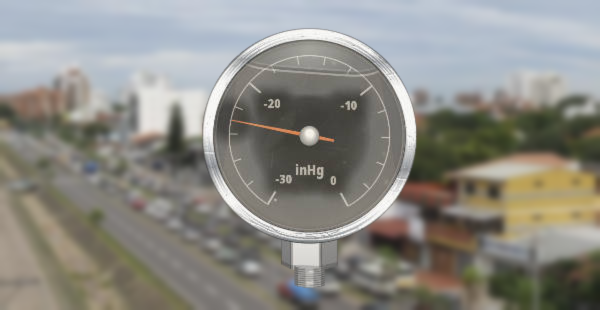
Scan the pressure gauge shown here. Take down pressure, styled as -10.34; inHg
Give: -23; inHg
